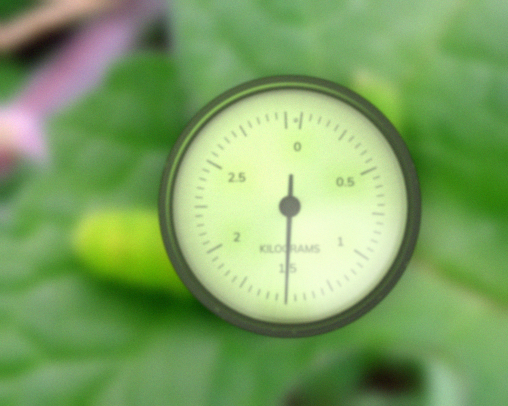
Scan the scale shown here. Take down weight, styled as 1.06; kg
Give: 1.5; kg
